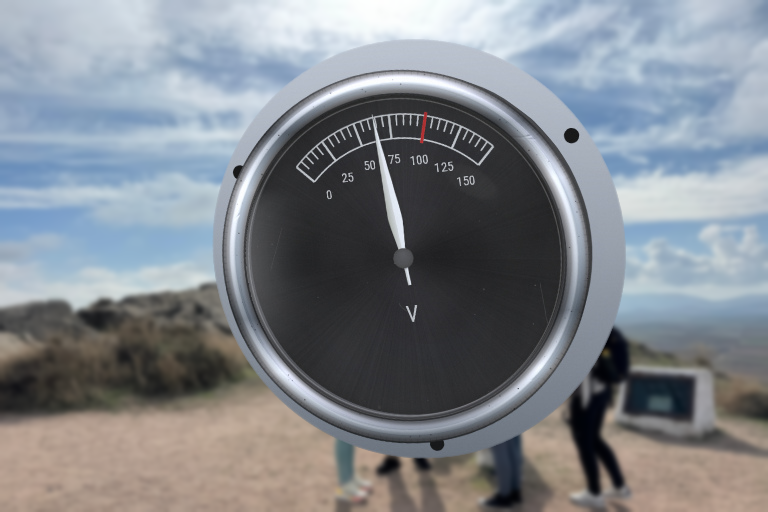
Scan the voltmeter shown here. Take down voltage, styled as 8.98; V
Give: 65; V
